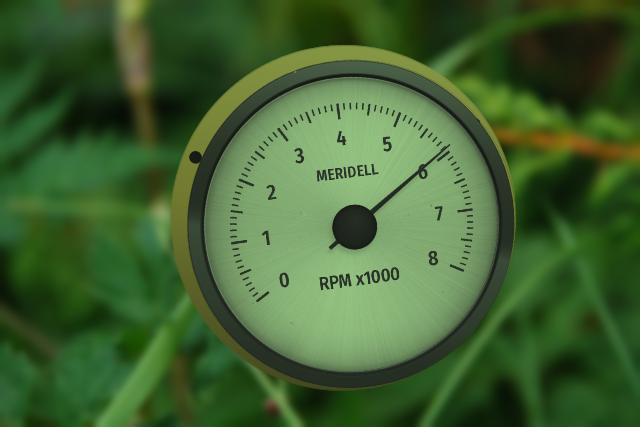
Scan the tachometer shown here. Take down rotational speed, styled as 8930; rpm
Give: 5900; rpm
